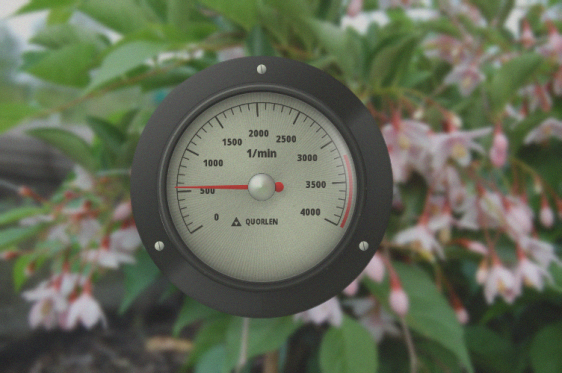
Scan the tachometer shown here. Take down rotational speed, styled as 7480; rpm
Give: 550; rpm
